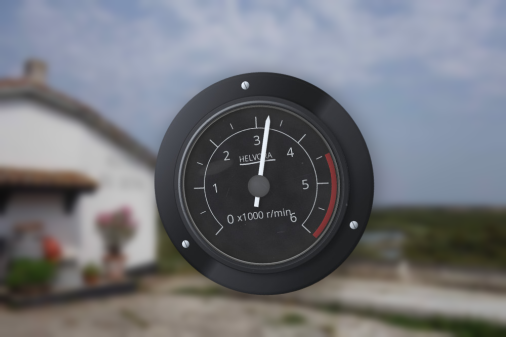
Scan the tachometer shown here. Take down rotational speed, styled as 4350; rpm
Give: 3250; rpm
